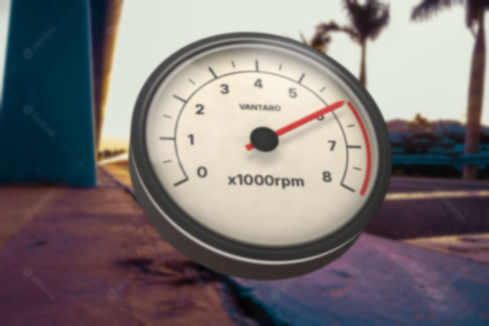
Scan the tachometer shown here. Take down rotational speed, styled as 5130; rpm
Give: 6000; rpm
